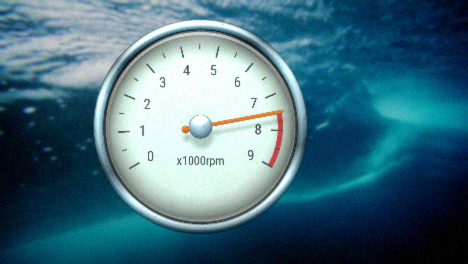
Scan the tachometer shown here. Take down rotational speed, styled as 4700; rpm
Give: 7500; rpm
